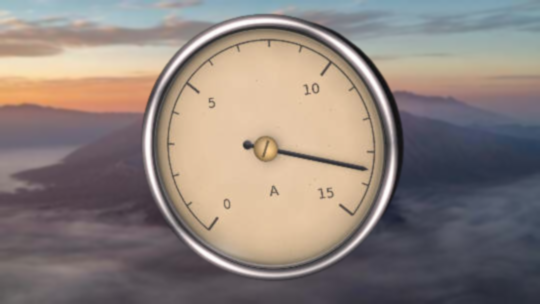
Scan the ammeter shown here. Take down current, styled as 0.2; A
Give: 13.5; A
